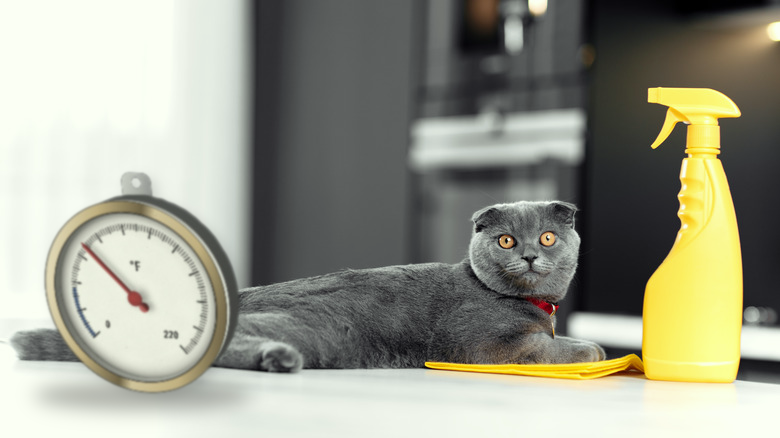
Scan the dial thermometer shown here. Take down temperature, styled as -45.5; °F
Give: 70; °F
